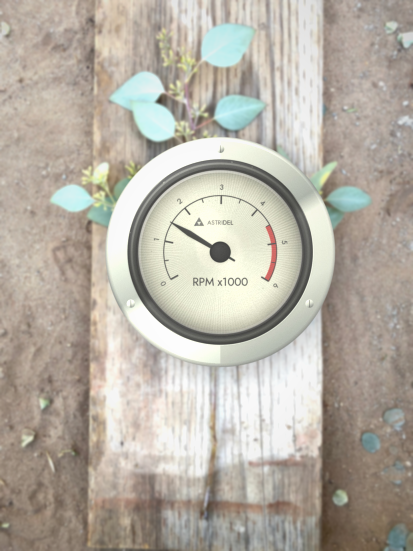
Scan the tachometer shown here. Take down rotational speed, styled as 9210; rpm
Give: 1500; rpm
